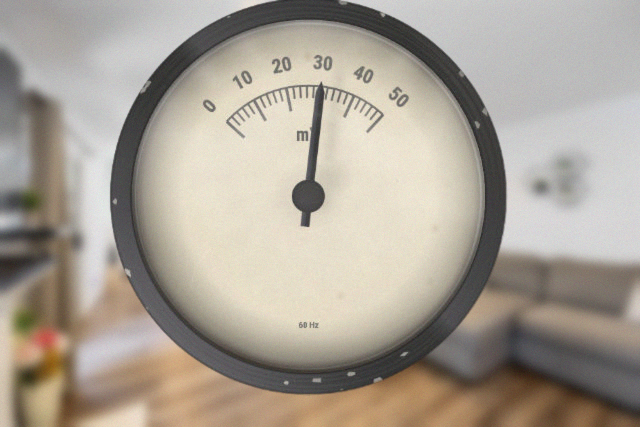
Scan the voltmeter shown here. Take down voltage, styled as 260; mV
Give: 30; mV
